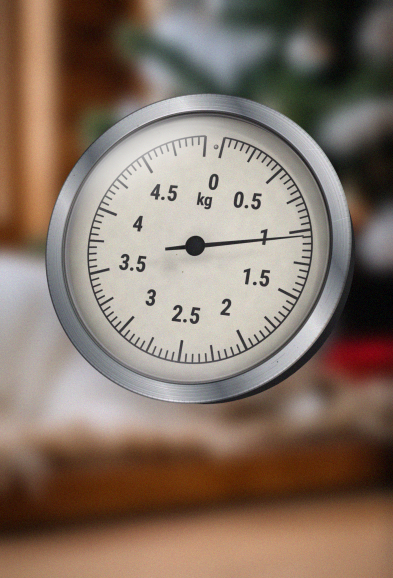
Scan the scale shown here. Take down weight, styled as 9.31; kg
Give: 1.05; kg
